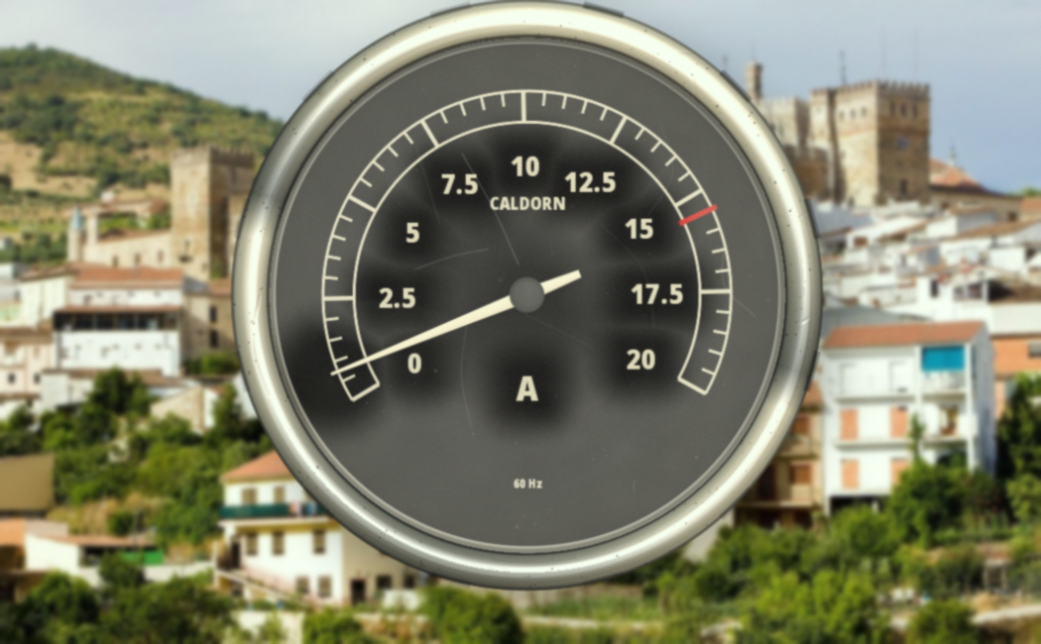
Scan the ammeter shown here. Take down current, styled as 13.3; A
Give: 0.75; A
